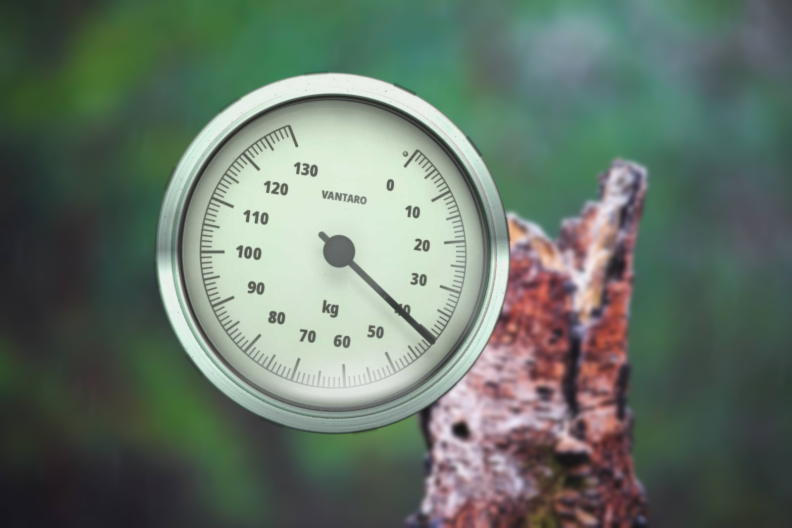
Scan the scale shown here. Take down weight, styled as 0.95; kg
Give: 41; kg
